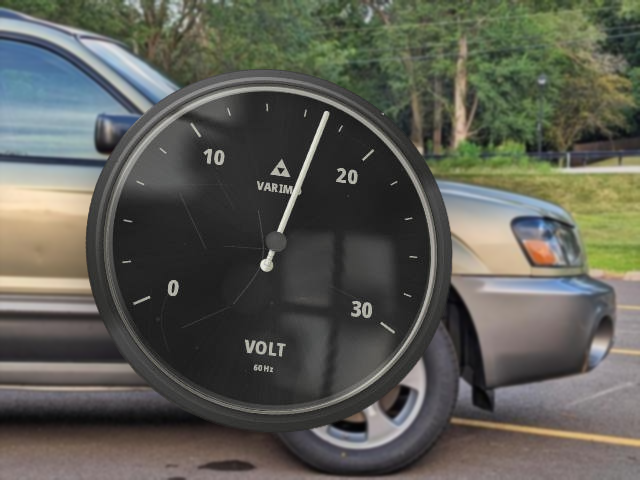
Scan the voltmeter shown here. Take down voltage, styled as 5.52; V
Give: 17; V
